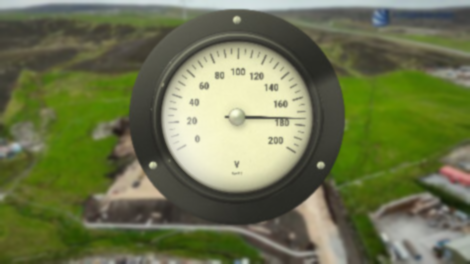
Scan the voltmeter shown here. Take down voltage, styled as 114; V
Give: 175; V
